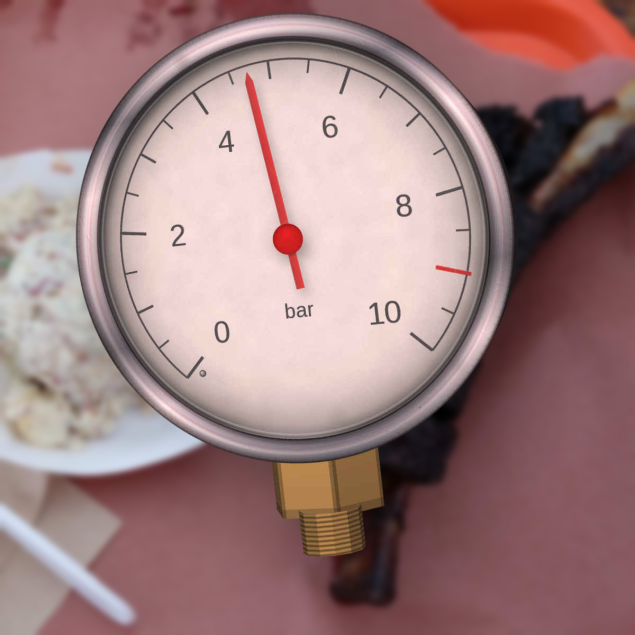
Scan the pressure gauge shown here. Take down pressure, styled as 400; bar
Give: 4.75; bar
